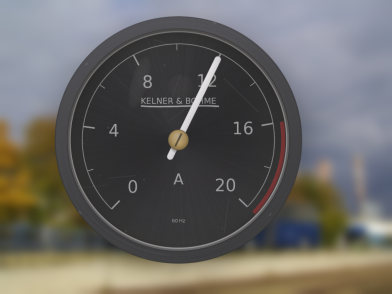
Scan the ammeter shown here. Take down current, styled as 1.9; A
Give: 12; A
